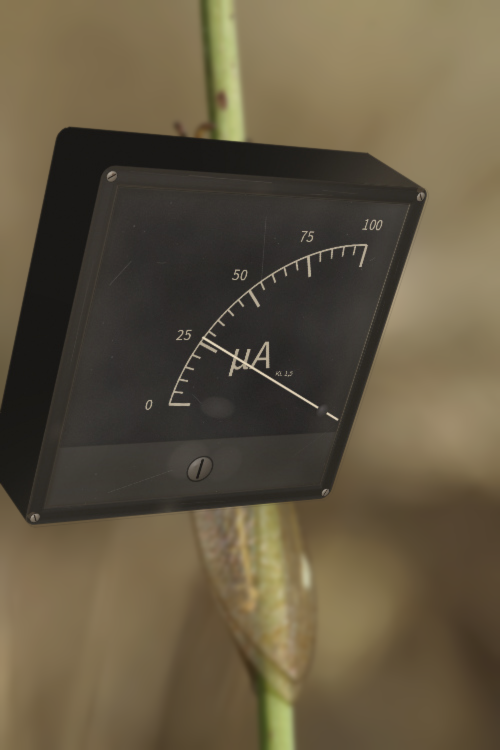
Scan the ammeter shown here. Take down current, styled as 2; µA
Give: 27.5; µA
